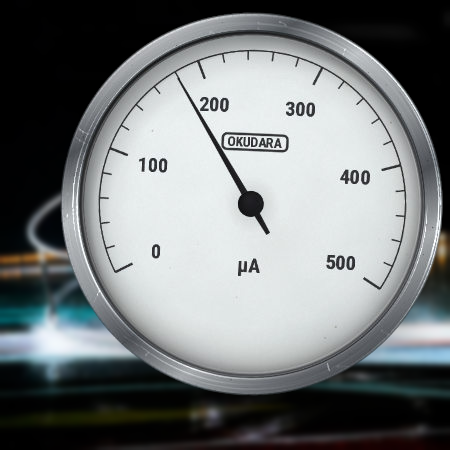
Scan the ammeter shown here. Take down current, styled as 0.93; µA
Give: 180; µA
